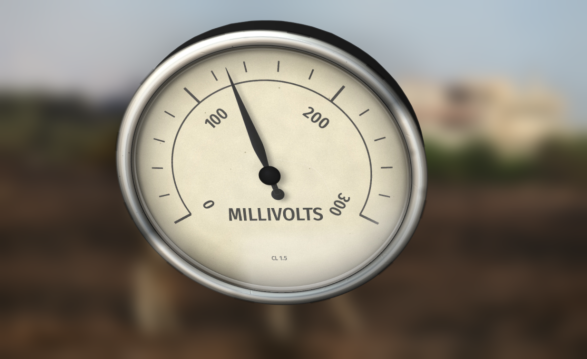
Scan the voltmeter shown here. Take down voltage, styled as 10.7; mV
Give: 130; mV
